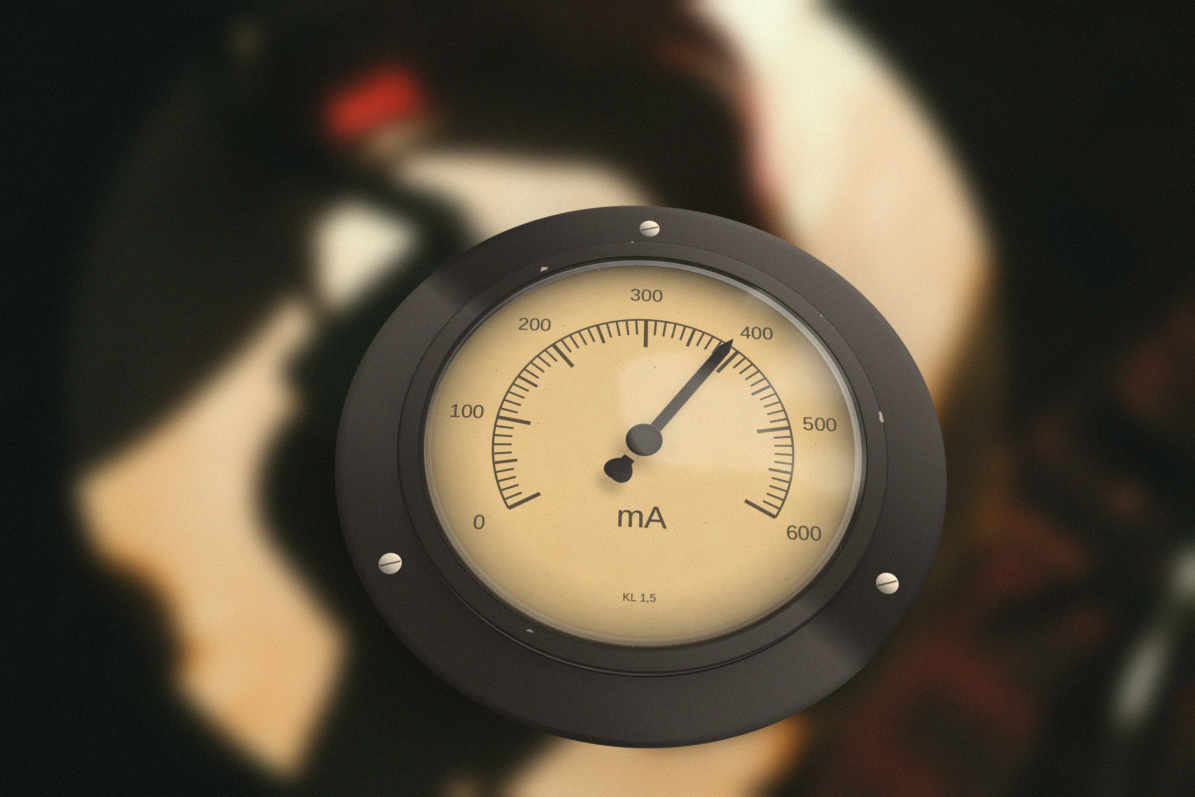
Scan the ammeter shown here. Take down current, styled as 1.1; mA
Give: 390; mA
